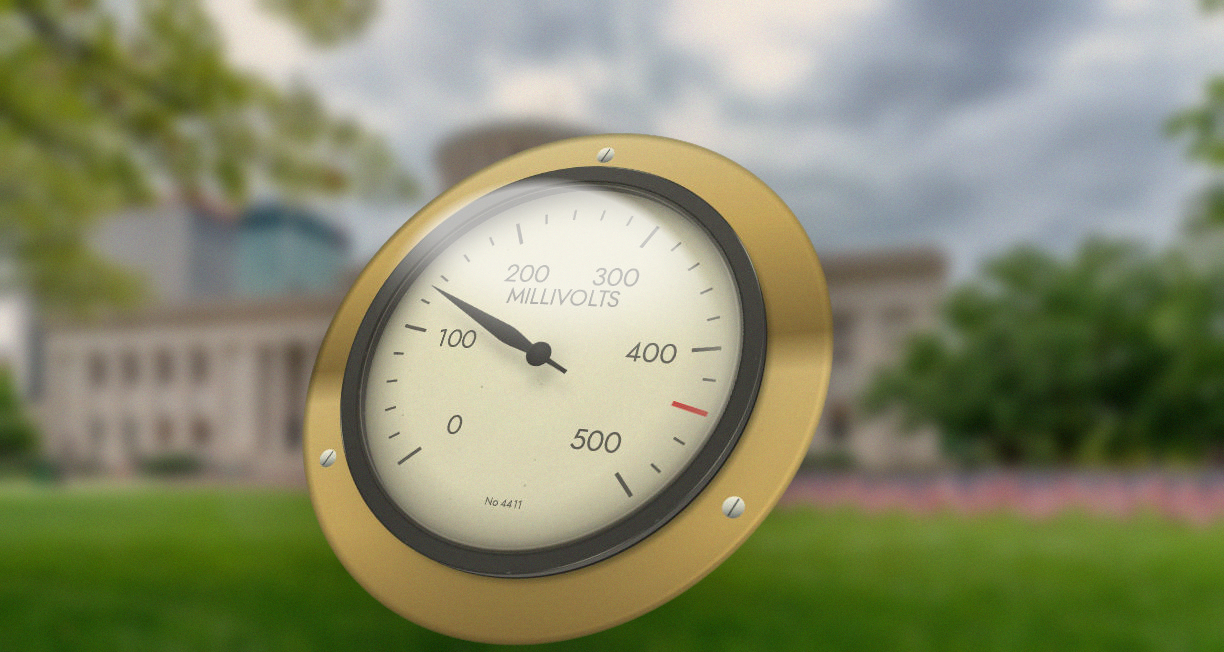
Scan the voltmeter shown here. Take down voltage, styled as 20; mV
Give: 130; mV
